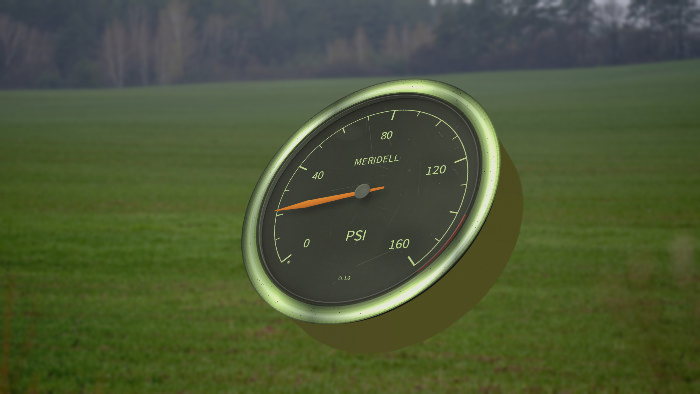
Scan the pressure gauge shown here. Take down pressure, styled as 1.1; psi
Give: 20; psi
